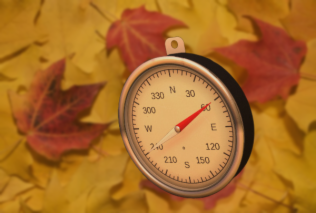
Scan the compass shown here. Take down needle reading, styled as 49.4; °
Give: 60; °
